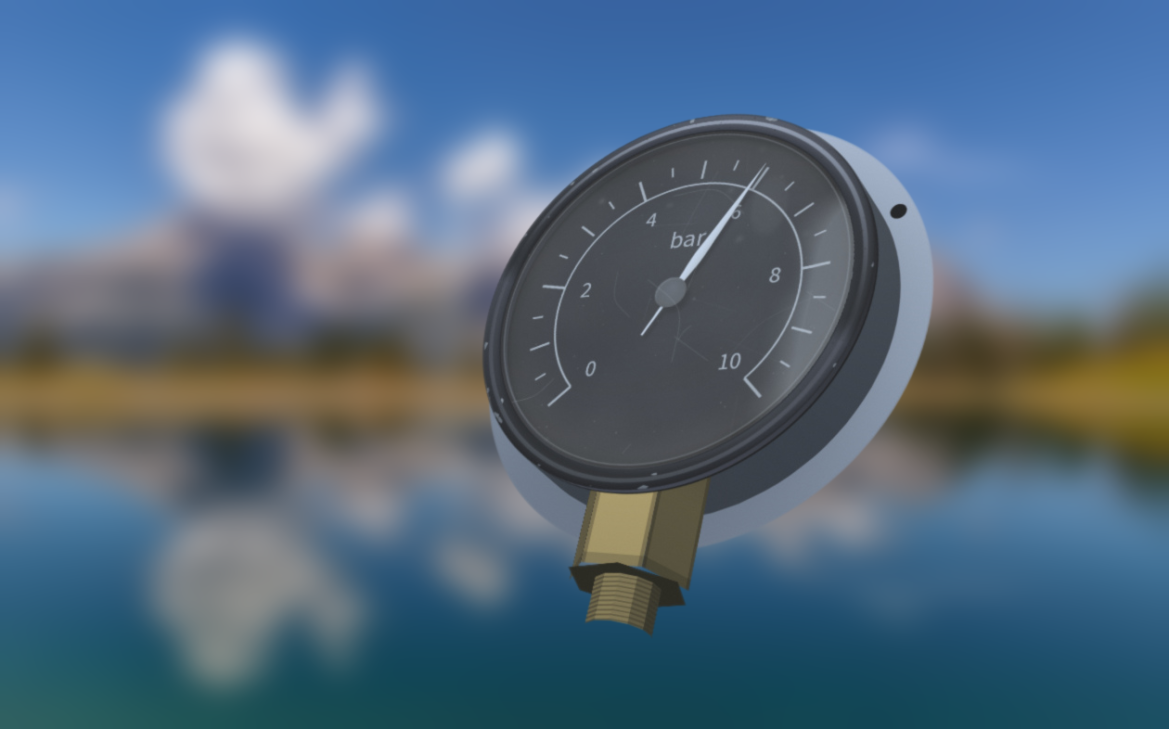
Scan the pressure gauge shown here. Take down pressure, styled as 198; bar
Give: 6; bar
